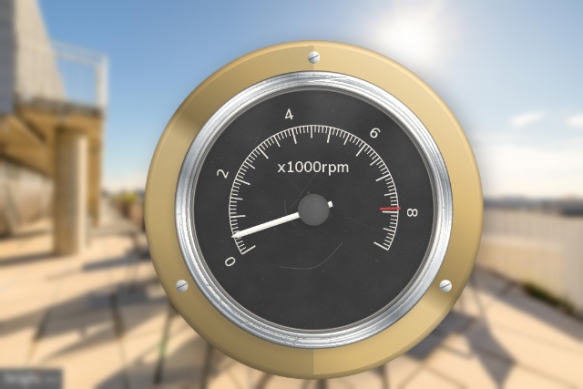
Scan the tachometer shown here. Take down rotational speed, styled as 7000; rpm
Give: 500; rpm
